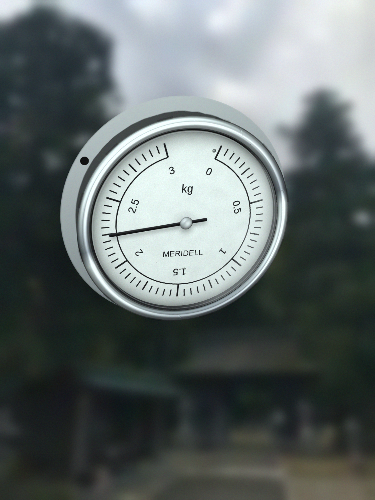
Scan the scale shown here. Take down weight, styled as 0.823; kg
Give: 2.25; kg
